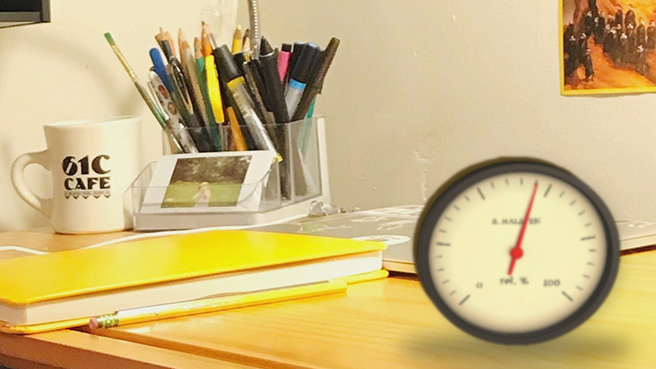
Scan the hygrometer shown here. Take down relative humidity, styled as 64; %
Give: 56; %
